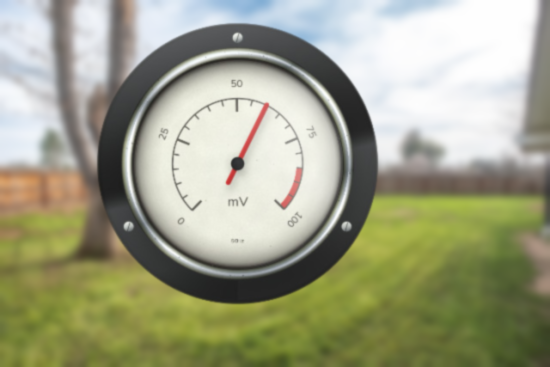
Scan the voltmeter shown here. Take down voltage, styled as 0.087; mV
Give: 60; mV
